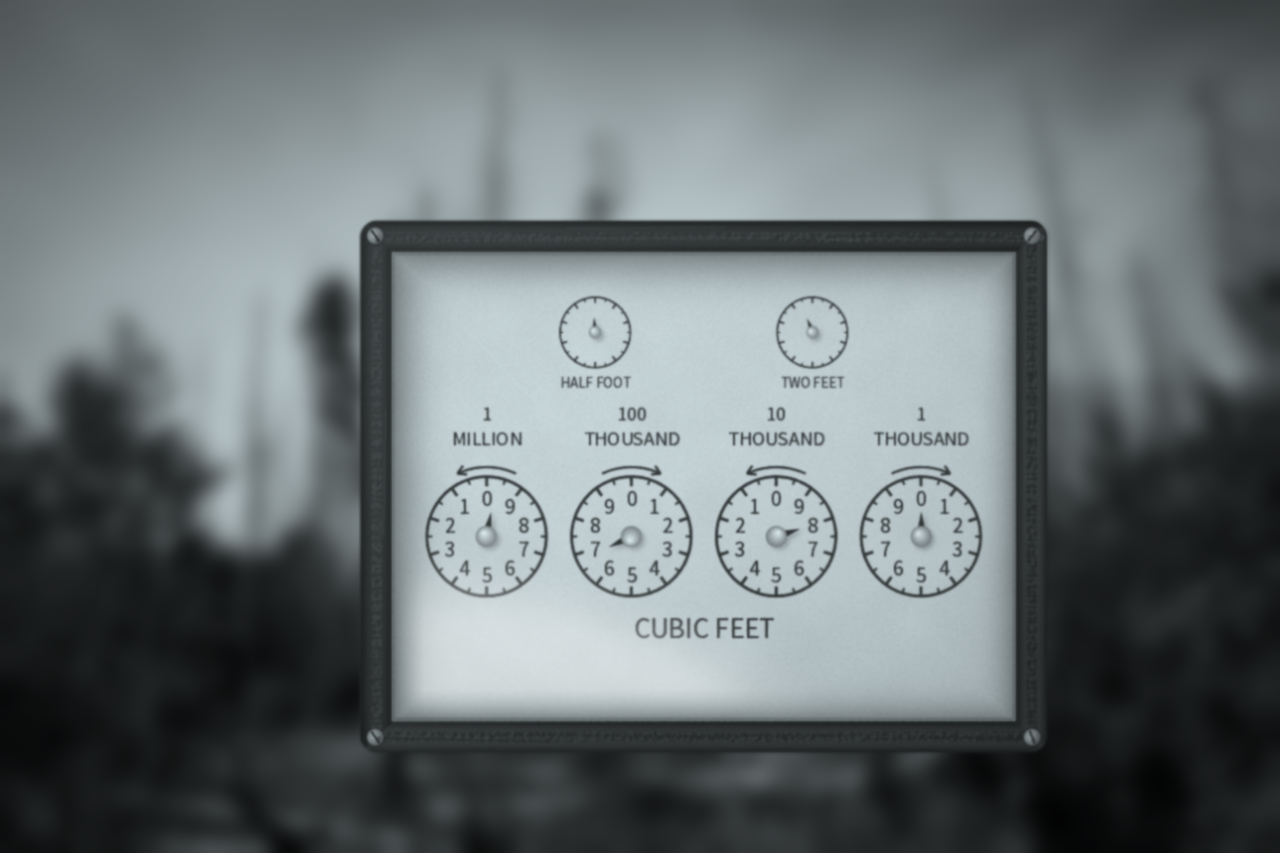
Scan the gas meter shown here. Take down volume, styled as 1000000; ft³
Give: 968000; ft³
